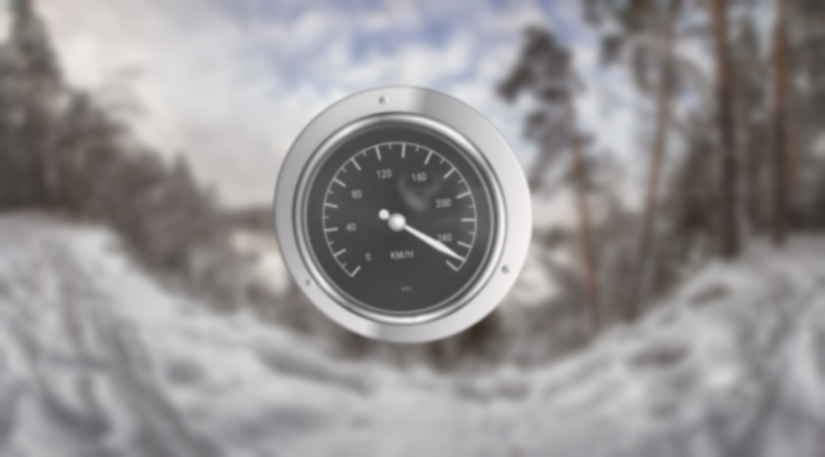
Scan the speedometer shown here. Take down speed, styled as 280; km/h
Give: 250; km/h
